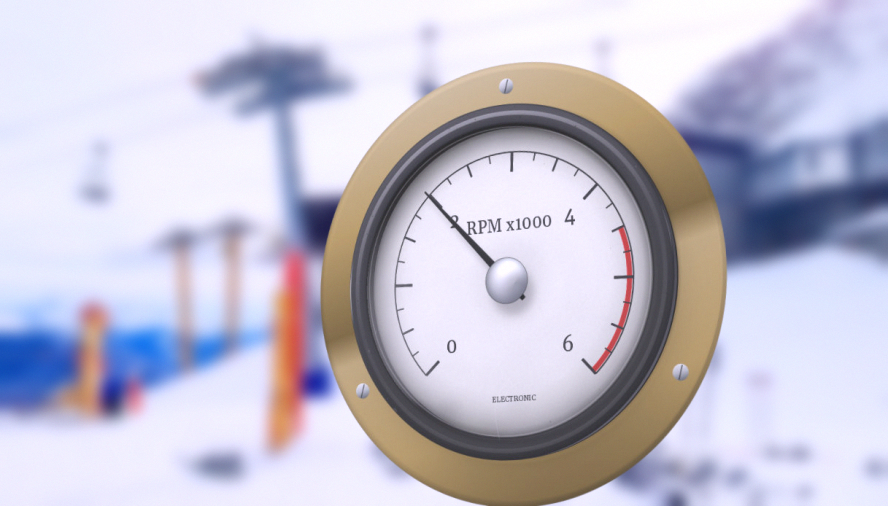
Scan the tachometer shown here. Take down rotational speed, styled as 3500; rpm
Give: 2000; rpm
